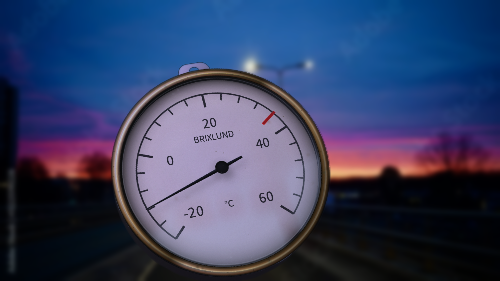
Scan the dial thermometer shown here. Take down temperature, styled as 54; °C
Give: -12; °C
